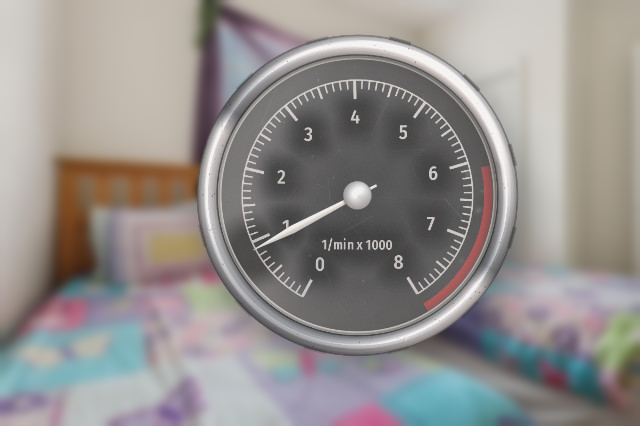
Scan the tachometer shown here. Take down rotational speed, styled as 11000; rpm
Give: 900; rpm
